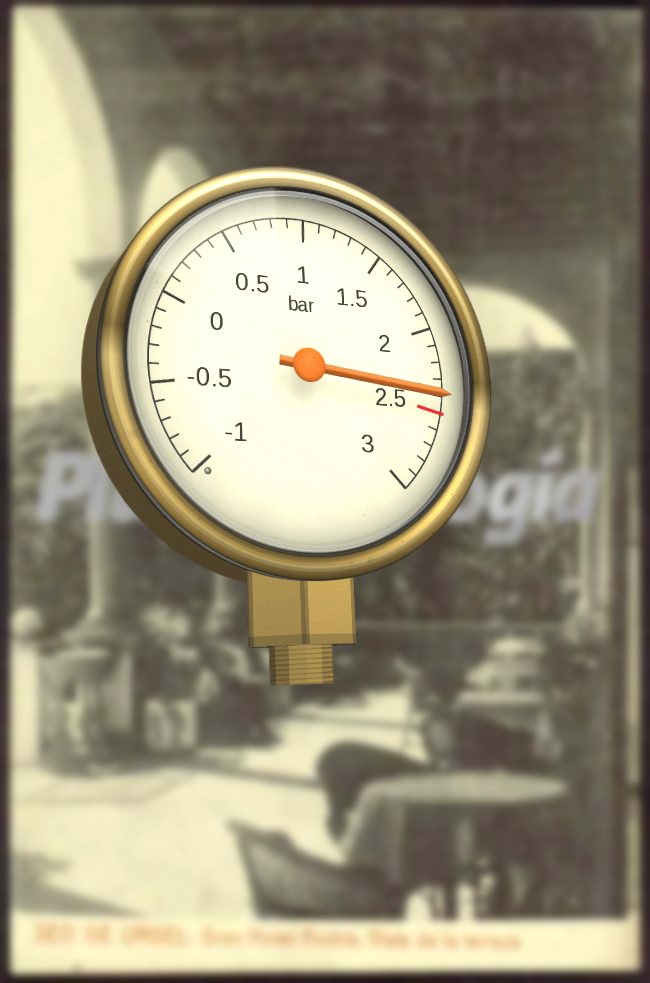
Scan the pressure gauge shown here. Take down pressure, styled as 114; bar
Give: 2.4; bar
